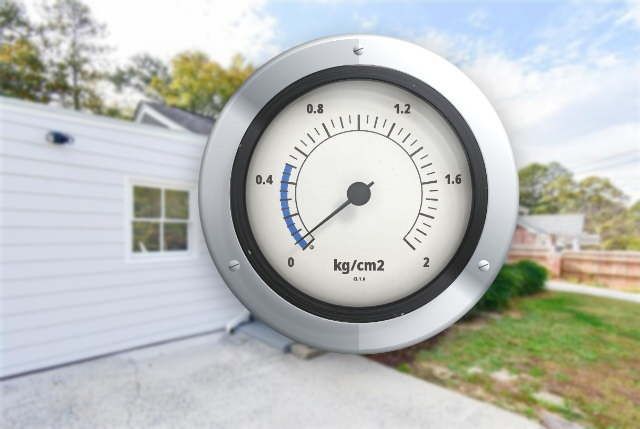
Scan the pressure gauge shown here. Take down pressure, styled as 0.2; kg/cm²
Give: 0.05; kg/cm²
